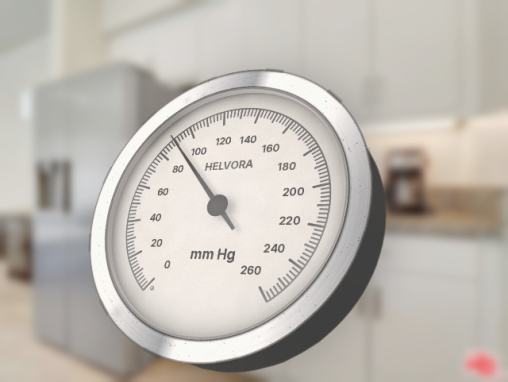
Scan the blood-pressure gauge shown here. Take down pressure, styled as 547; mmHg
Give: 90; mmHg
